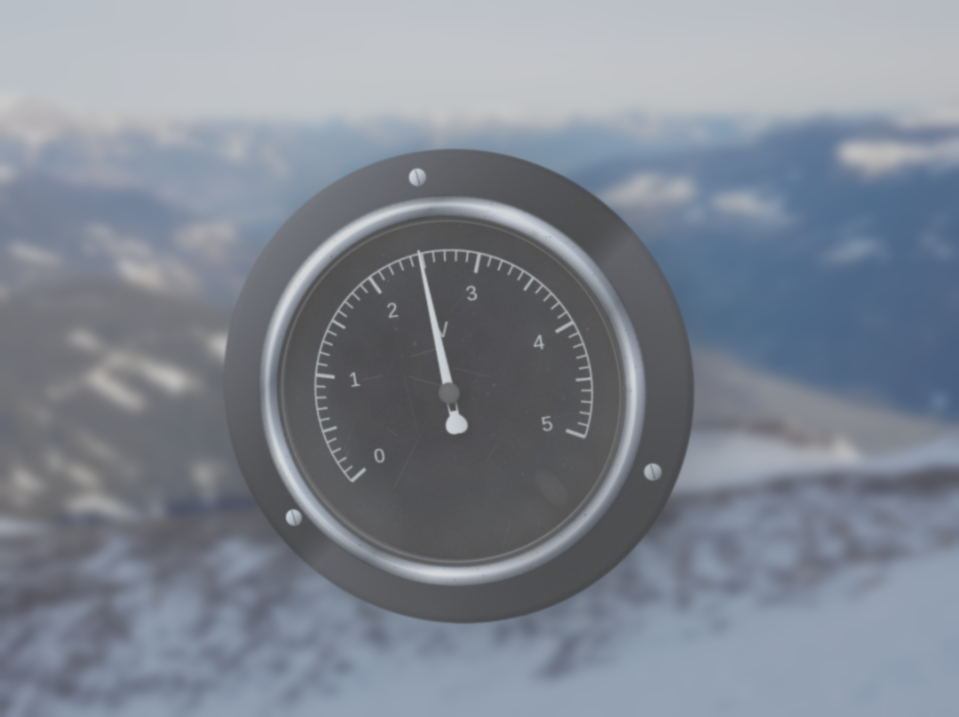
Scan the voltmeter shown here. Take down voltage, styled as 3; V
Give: 2.5; V
